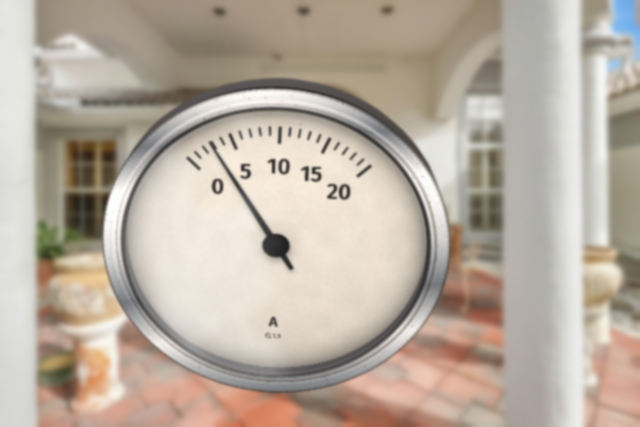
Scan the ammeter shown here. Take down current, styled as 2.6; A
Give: 3; A
